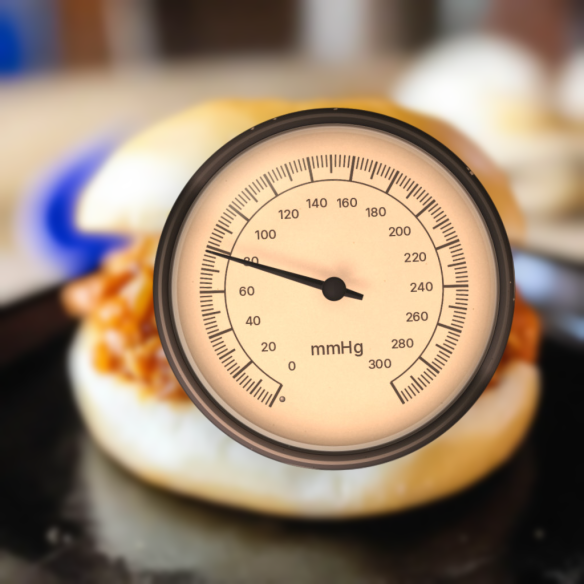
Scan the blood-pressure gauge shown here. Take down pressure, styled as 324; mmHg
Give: 78; mmHg
